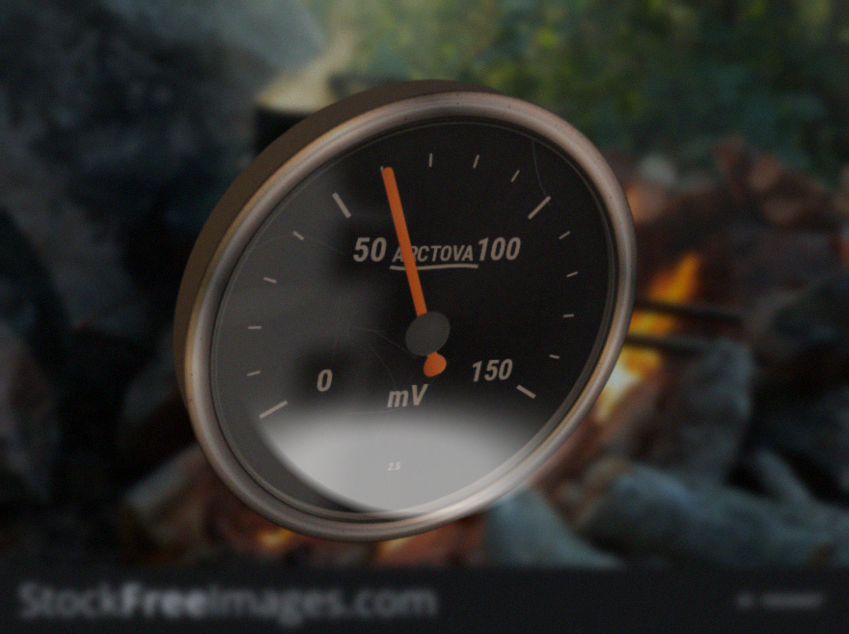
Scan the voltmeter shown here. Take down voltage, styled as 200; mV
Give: 60; mV
